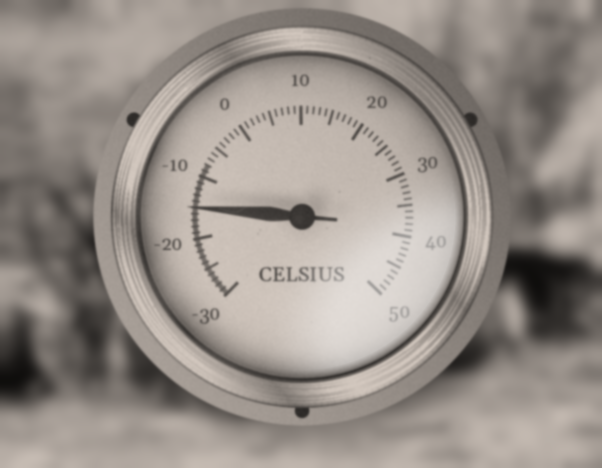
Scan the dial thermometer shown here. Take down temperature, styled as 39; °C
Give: -15; °C
